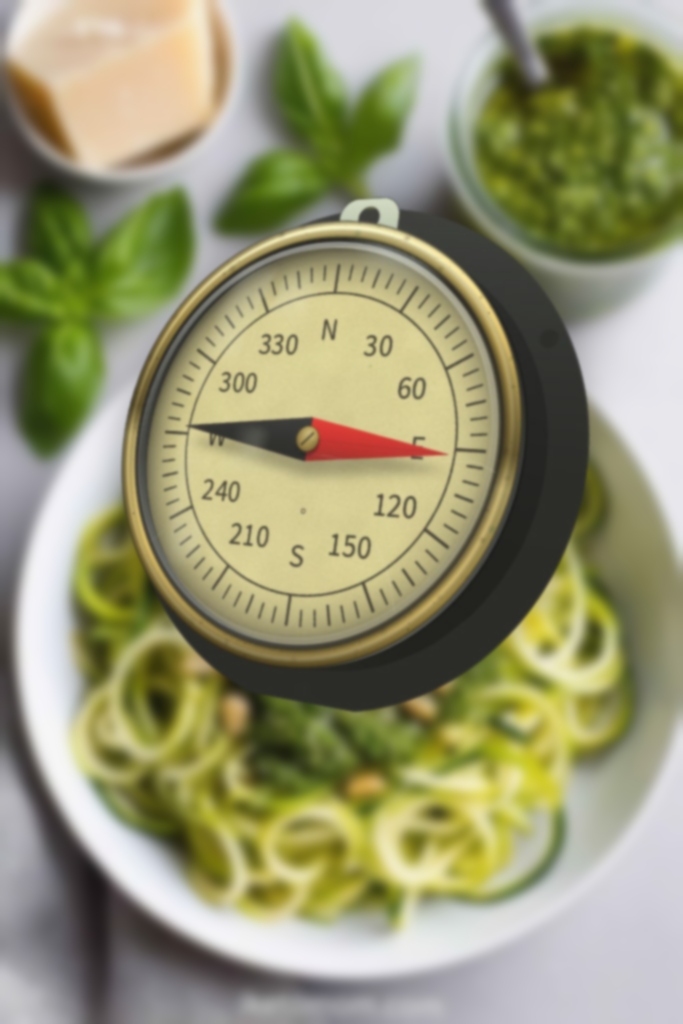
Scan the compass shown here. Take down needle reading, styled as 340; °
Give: 92.5; °
